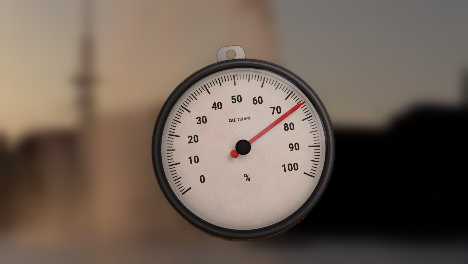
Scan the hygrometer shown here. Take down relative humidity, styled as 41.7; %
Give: 75; %
